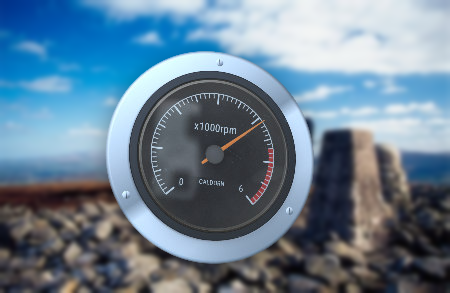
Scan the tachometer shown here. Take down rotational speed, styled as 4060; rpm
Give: 4100; rpm
